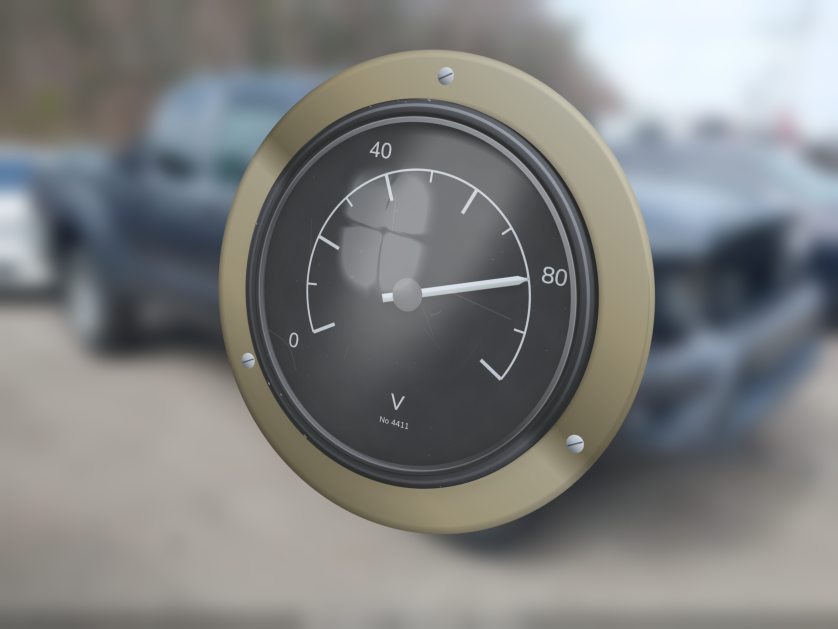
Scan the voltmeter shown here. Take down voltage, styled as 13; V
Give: 80; V
